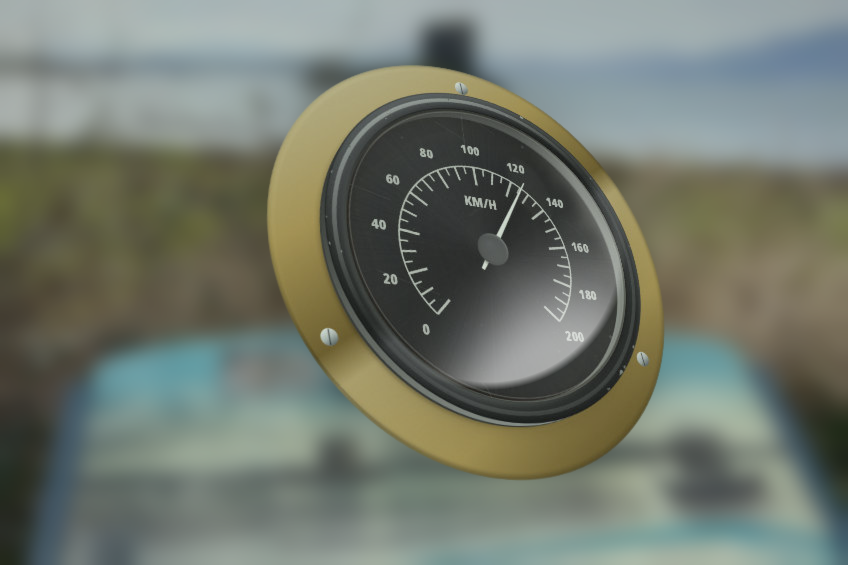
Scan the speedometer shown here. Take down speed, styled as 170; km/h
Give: 125; km/h
